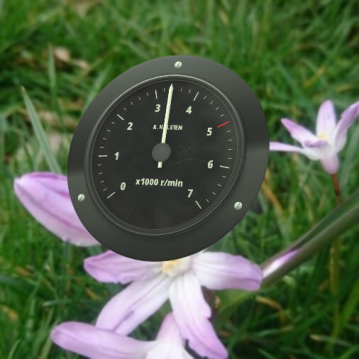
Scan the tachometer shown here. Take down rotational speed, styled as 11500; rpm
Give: 3400; rpm
